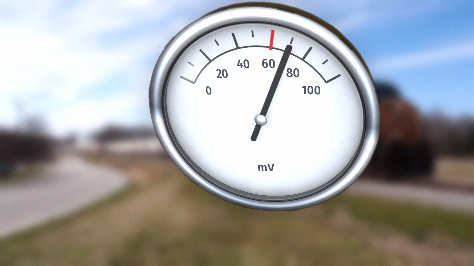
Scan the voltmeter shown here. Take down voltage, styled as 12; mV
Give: 70; mV
